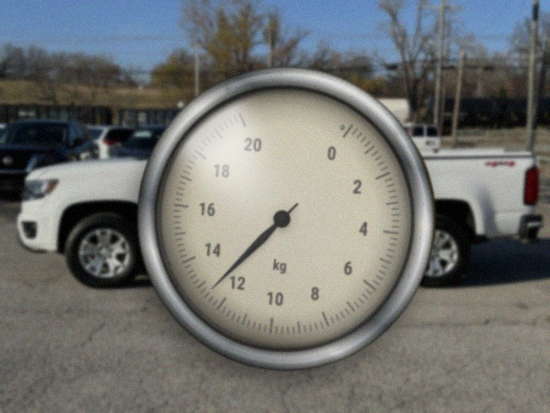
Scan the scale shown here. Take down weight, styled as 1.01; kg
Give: 12.6; kg
